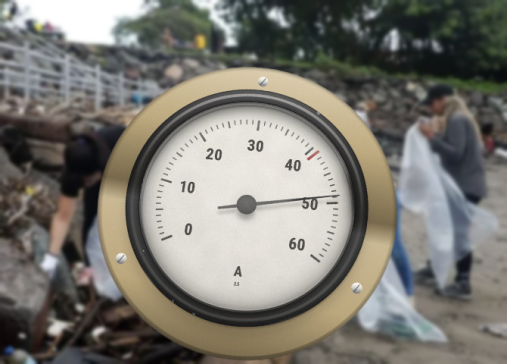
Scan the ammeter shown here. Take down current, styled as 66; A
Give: 49; A
